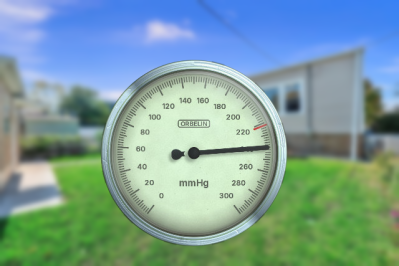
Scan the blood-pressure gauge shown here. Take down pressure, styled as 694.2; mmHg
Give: 240; mmHg
